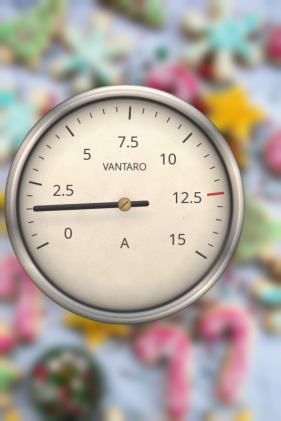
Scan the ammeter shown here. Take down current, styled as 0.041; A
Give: 1.5; A
